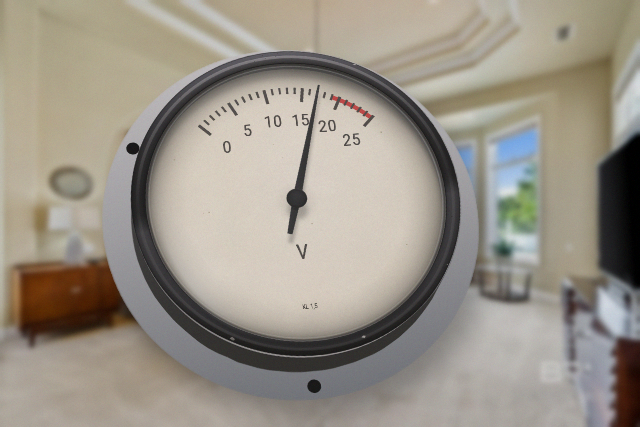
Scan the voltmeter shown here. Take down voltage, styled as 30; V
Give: 17; V
